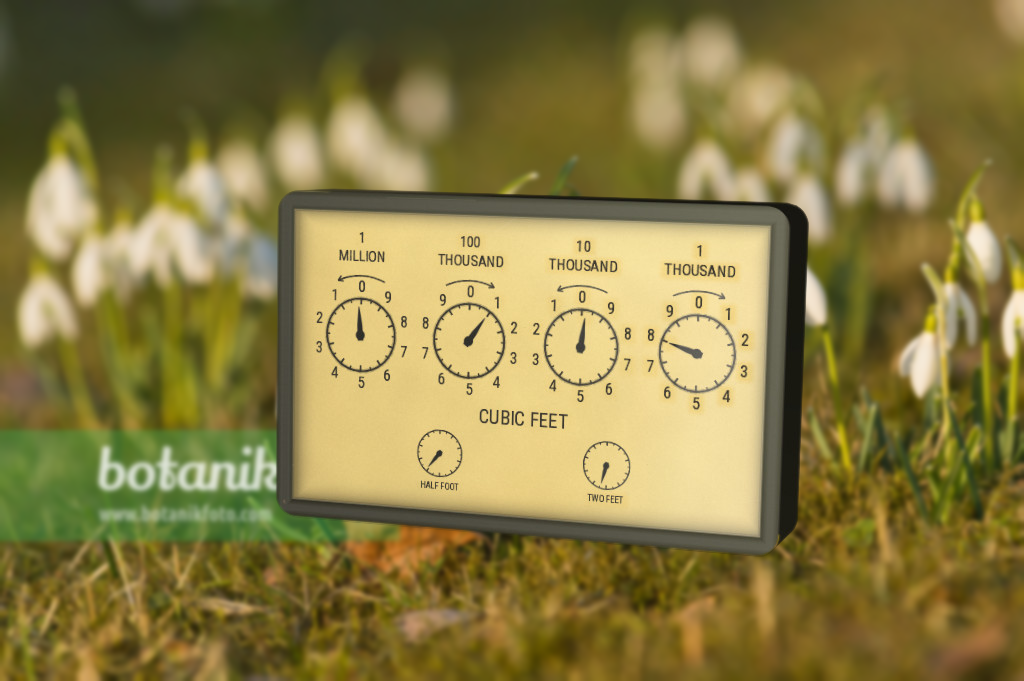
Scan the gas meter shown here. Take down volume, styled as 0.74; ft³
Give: 9800; ft³
